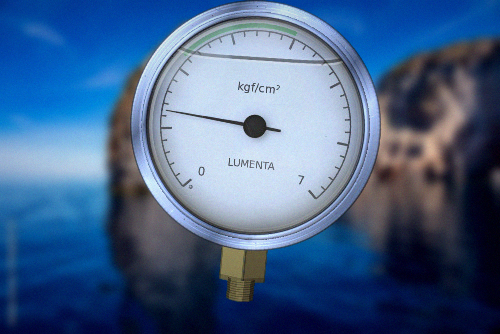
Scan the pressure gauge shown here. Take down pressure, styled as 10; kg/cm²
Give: 1.3; kg/cm²
